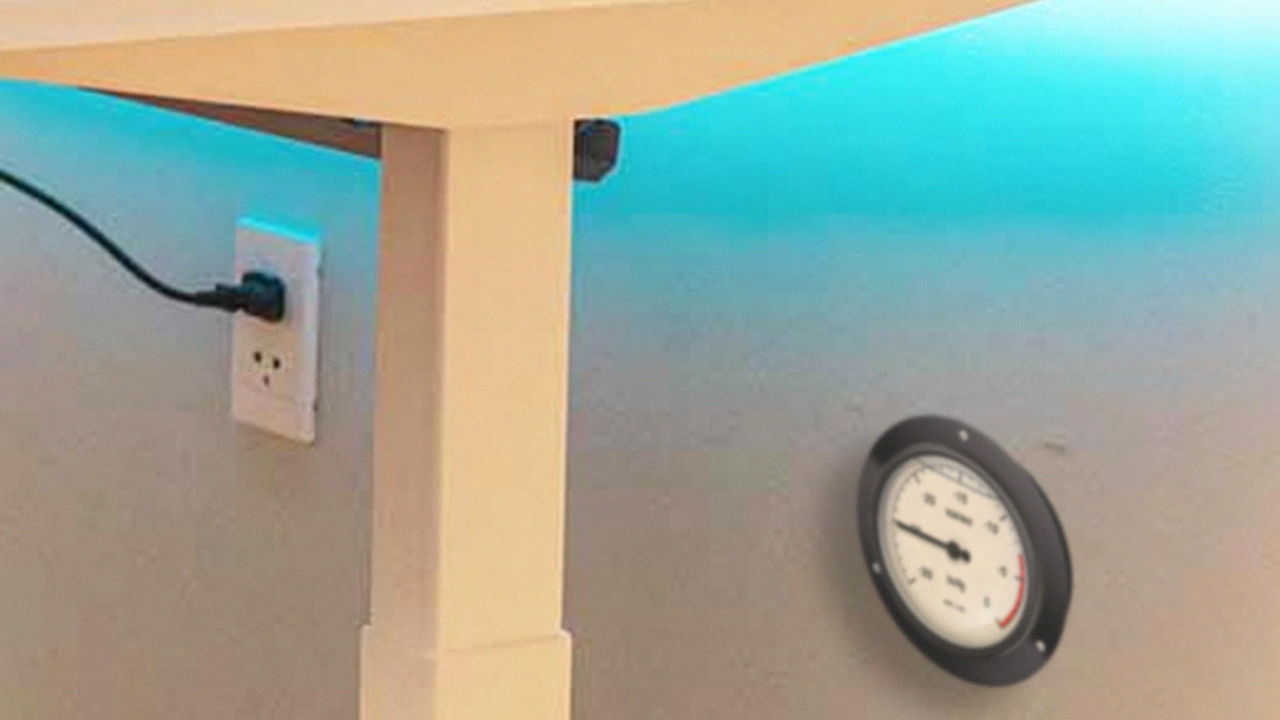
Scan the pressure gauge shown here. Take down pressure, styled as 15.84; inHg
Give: -25; inHg
